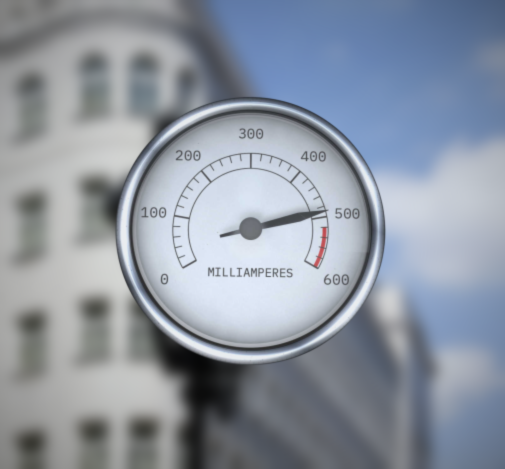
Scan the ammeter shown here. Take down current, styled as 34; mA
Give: 490; mA
